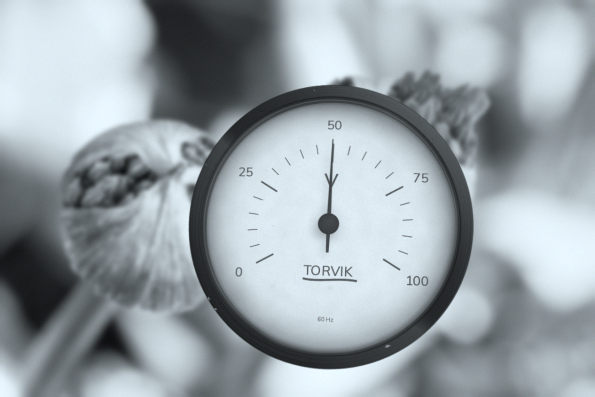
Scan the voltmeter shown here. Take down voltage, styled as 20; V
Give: 50; V
